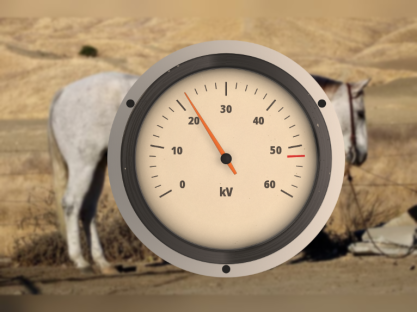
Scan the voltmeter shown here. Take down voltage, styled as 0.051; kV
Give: 22; kV
